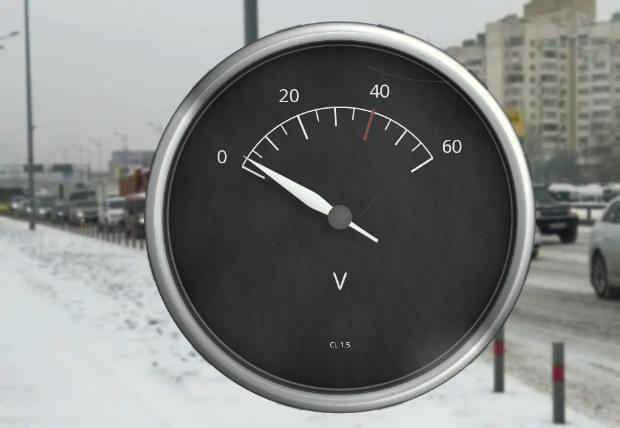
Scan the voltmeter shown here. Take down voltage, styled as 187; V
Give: 2.5; V
